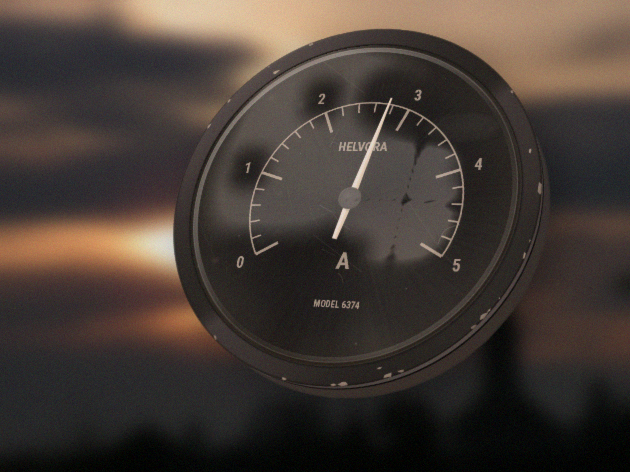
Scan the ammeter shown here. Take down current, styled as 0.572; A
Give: 2.8; A
